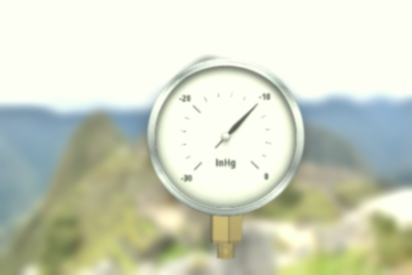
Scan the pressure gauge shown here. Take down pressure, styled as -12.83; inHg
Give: -10; inHg
